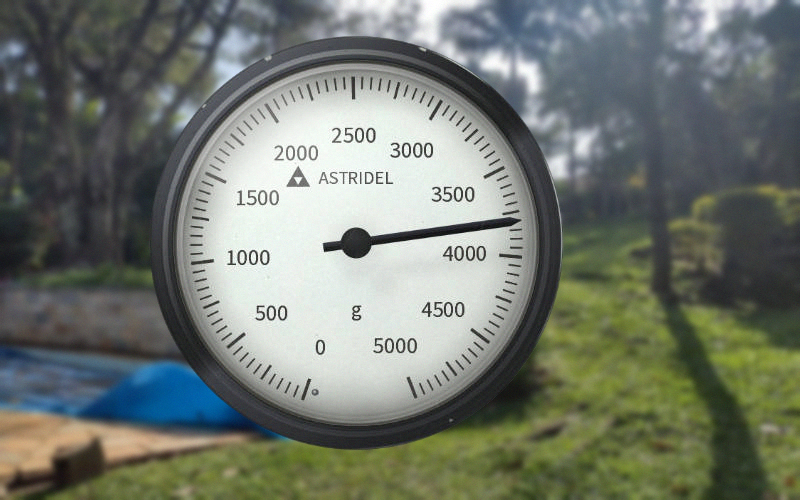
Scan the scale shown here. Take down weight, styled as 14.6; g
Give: 3800; g
